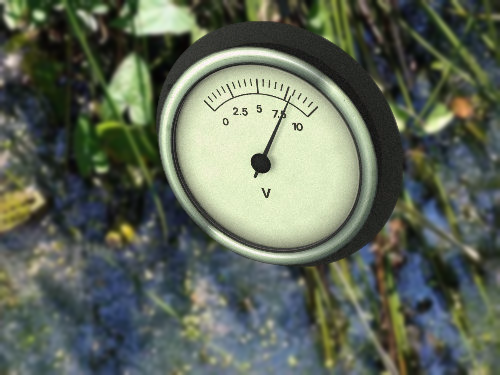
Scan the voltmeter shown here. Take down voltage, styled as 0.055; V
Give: 8; V
